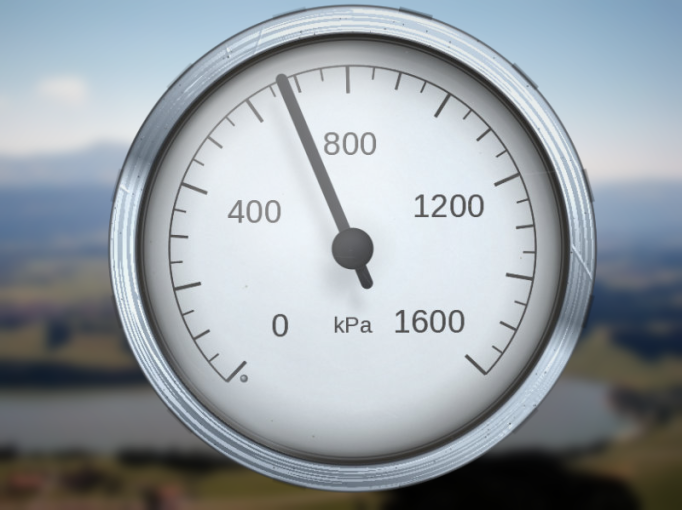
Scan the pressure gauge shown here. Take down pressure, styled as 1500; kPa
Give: 675; kPa
